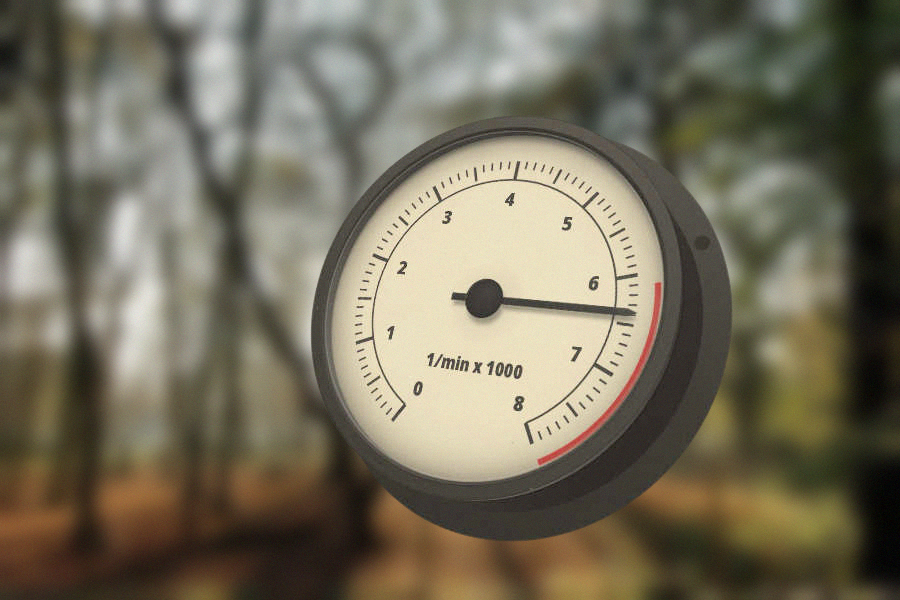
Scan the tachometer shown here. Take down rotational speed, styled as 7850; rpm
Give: 6400; rpm
